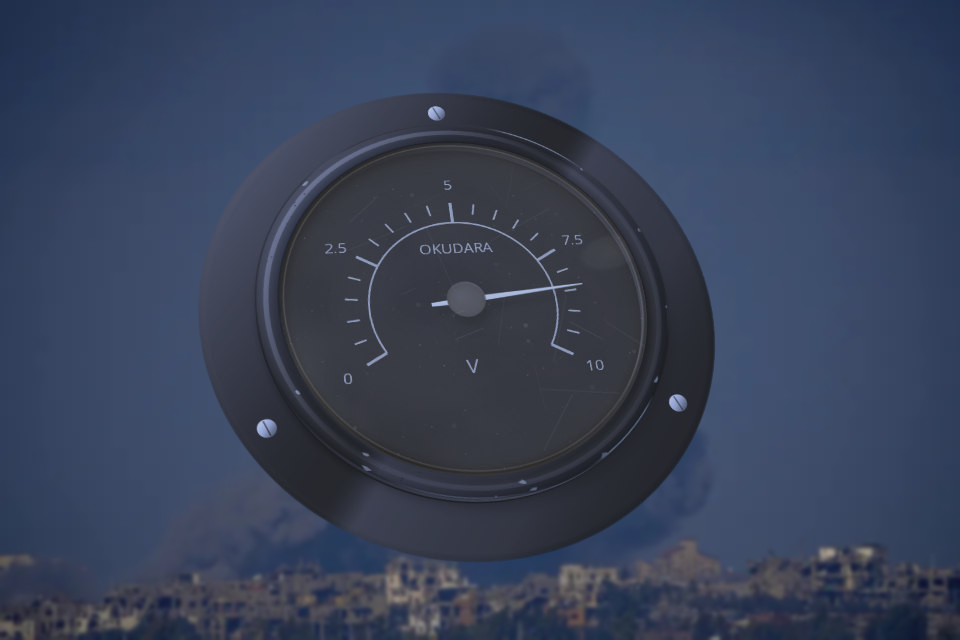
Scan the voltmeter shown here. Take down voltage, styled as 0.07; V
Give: 8.5; V
